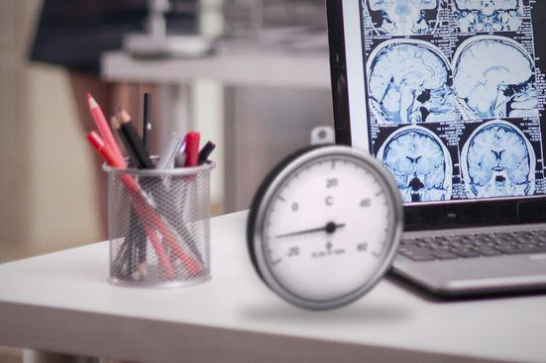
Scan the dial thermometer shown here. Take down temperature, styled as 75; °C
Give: -12; °C
